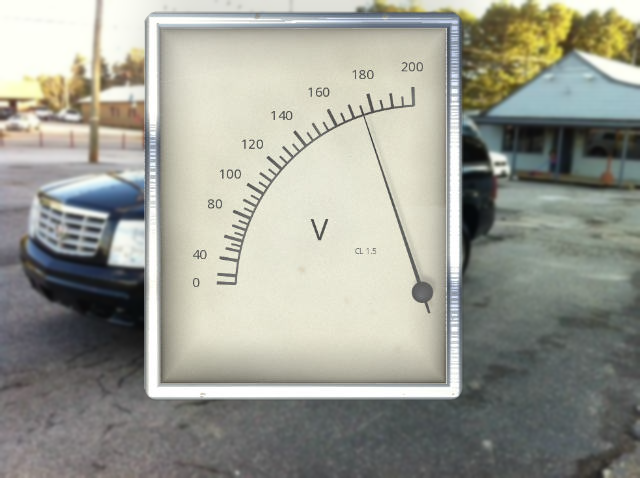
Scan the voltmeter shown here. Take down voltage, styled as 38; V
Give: 175; V
